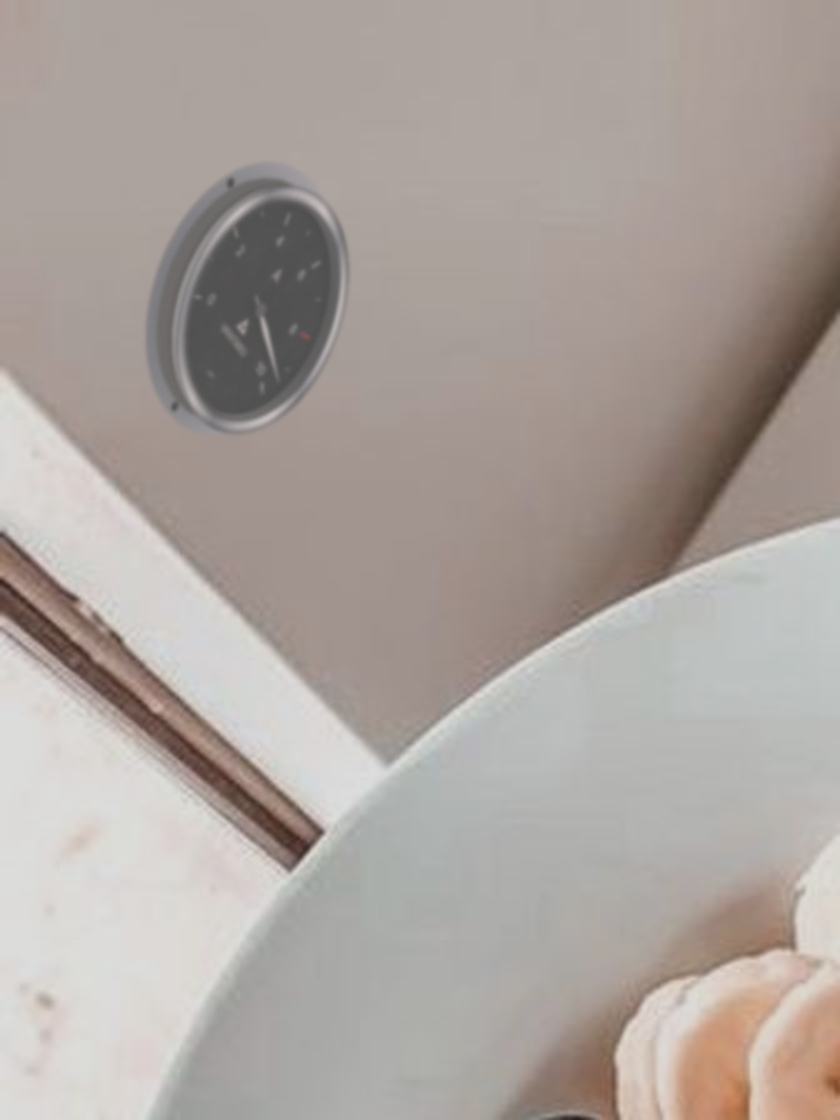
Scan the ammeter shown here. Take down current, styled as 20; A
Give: 9.5; A
